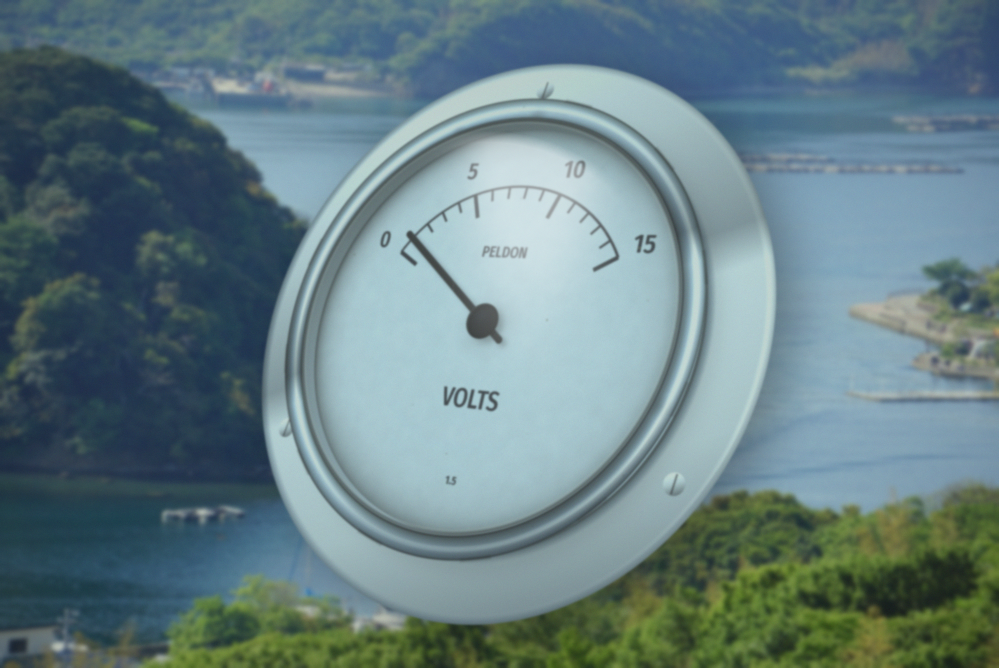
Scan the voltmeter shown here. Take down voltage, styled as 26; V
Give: 1; V
